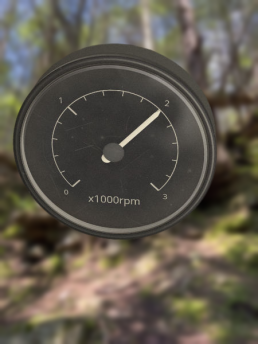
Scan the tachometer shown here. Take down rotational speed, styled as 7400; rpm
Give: 2000; rpm
